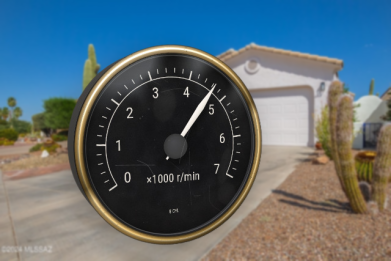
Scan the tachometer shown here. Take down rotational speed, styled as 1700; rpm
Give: 4600; rpm
